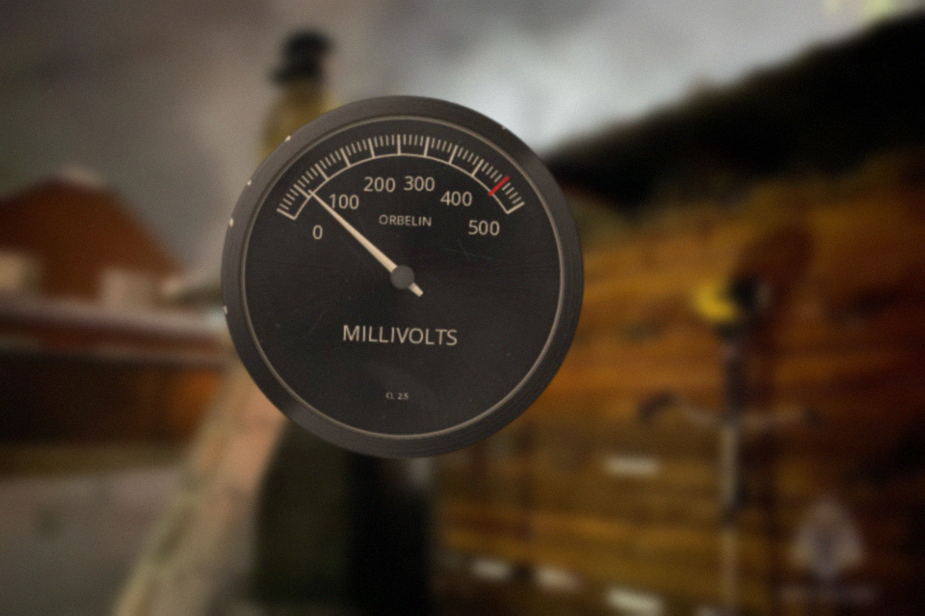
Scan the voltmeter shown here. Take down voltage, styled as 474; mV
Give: 60; mV
